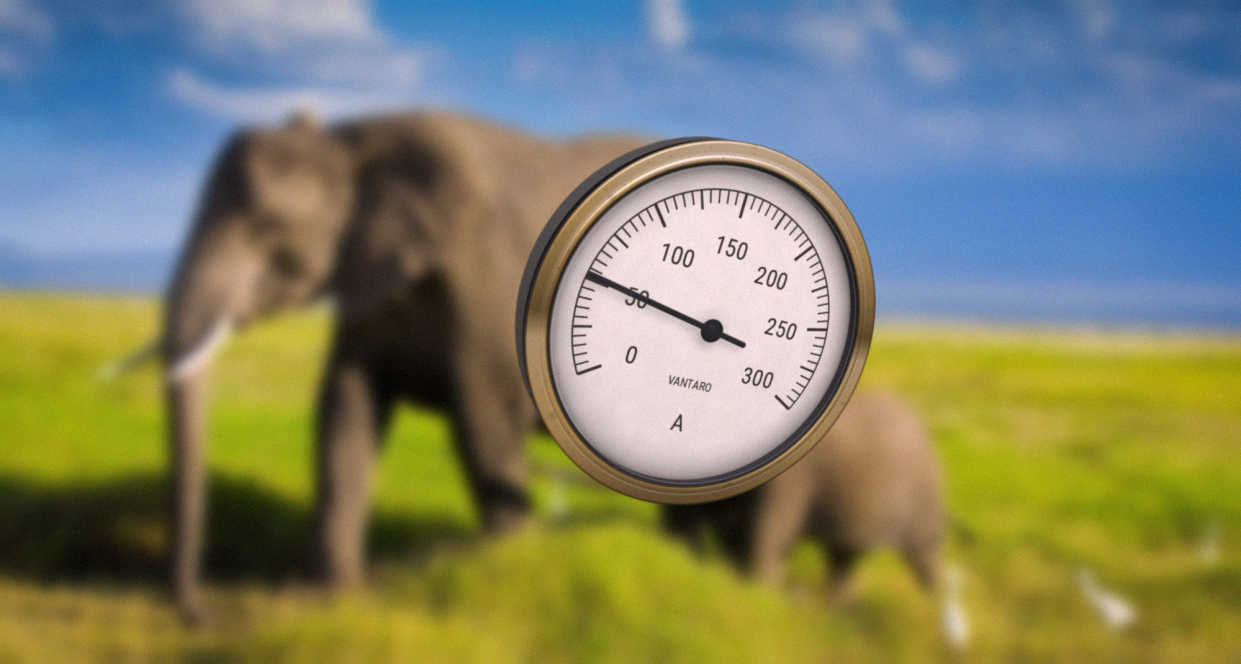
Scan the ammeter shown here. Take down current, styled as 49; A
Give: 52.5; A
